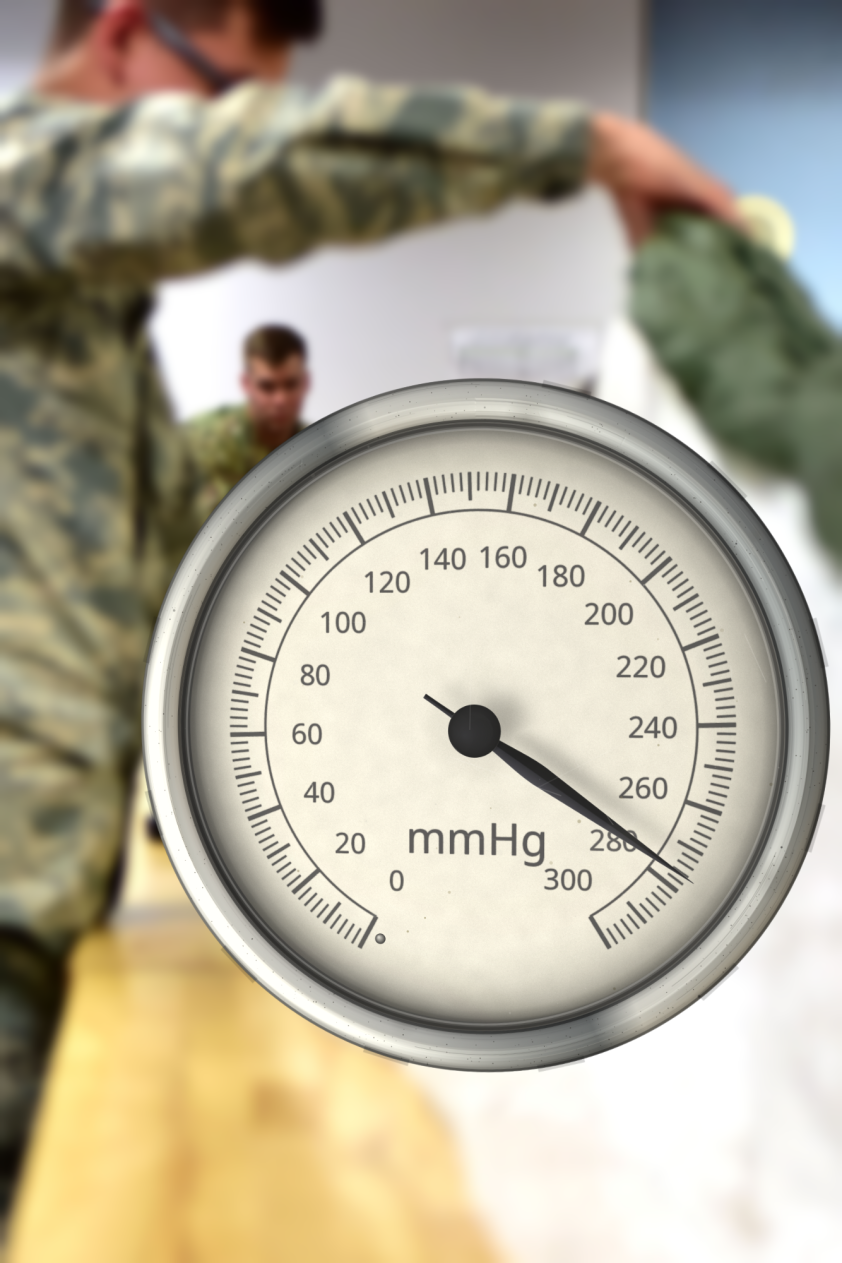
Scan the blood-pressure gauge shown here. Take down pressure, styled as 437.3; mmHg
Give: 276; mmHg
